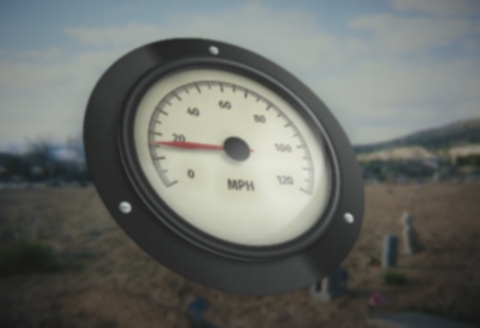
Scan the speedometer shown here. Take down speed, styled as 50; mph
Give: 15; mph
